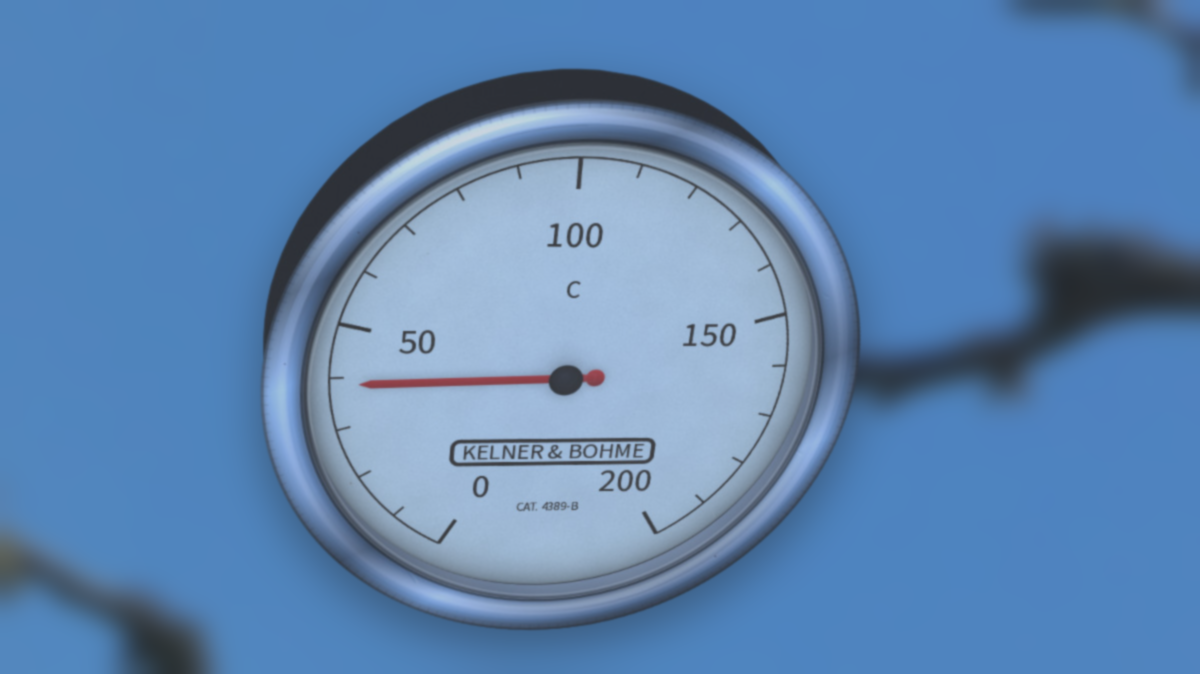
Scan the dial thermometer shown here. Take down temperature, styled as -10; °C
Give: 40; °C
